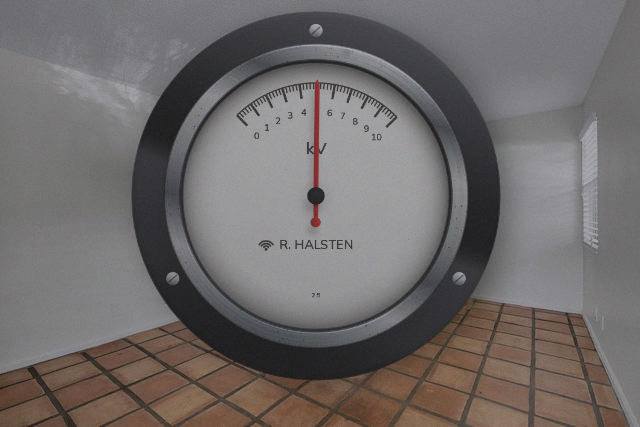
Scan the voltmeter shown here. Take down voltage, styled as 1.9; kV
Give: 5; kV
